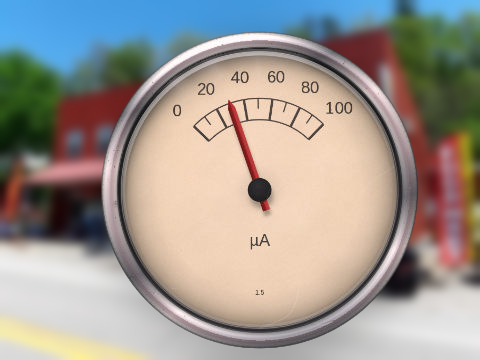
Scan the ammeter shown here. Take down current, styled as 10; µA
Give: 30; µA
